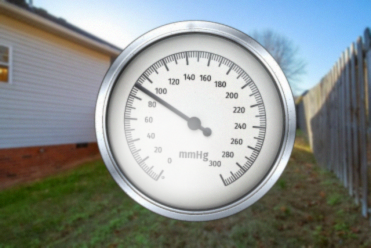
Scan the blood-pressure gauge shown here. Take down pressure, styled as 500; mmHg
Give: 90; mmHg
